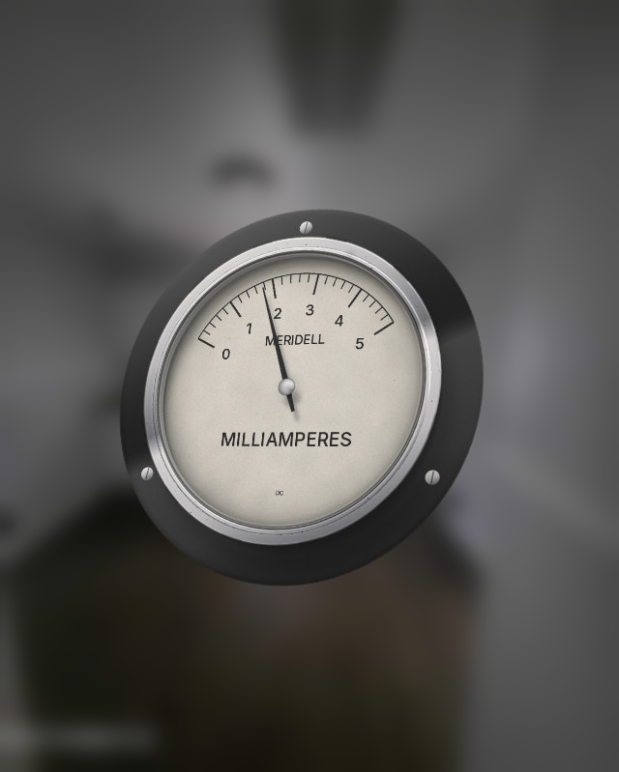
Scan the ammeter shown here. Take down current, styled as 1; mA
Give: 1.8; mA
